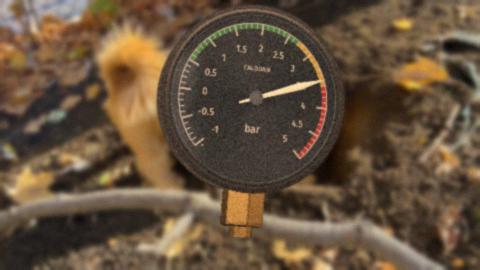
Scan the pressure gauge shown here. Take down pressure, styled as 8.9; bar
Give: 3.5; bar
